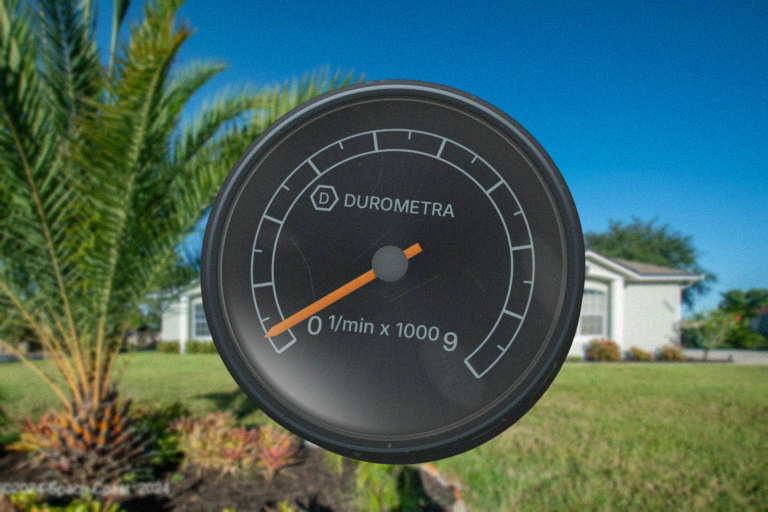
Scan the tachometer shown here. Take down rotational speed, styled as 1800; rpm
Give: 250; rpm
